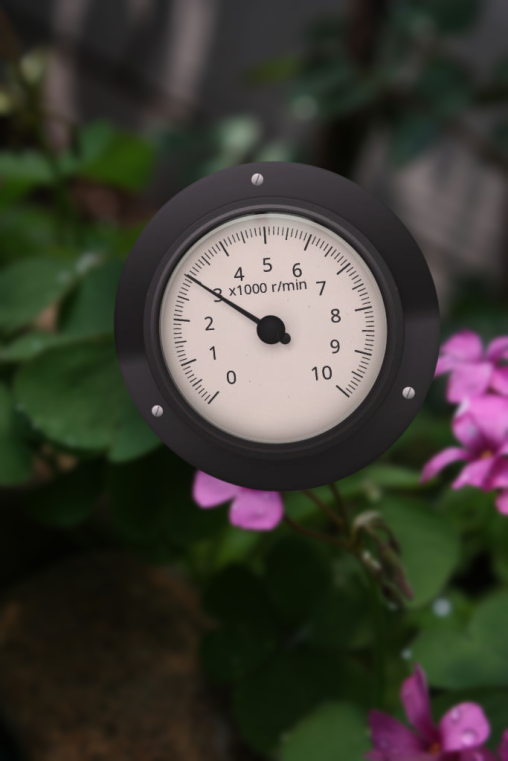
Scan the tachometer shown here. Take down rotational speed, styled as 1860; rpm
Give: 3000; rpm
